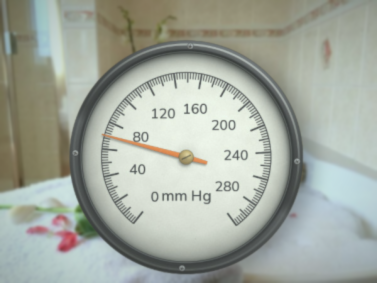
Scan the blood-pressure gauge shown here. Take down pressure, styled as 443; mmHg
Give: 70; mmHg
